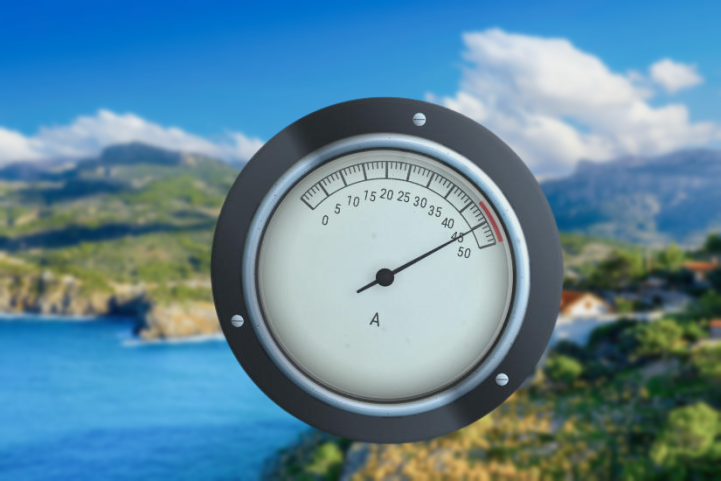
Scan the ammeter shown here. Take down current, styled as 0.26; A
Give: 45; A
